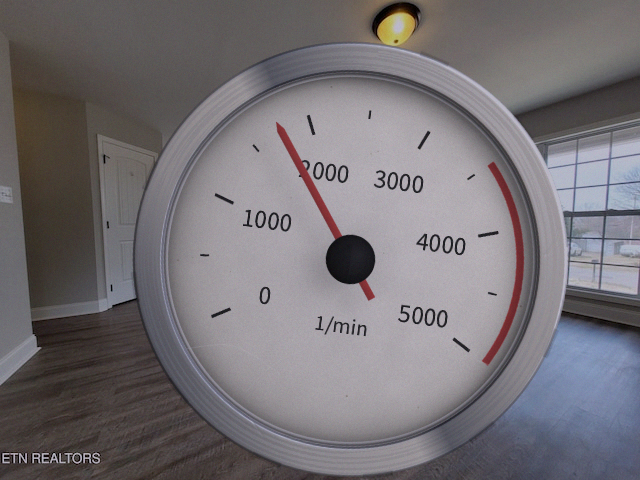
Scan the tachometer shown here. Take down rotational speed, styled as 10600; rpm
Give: 1750; rpm
